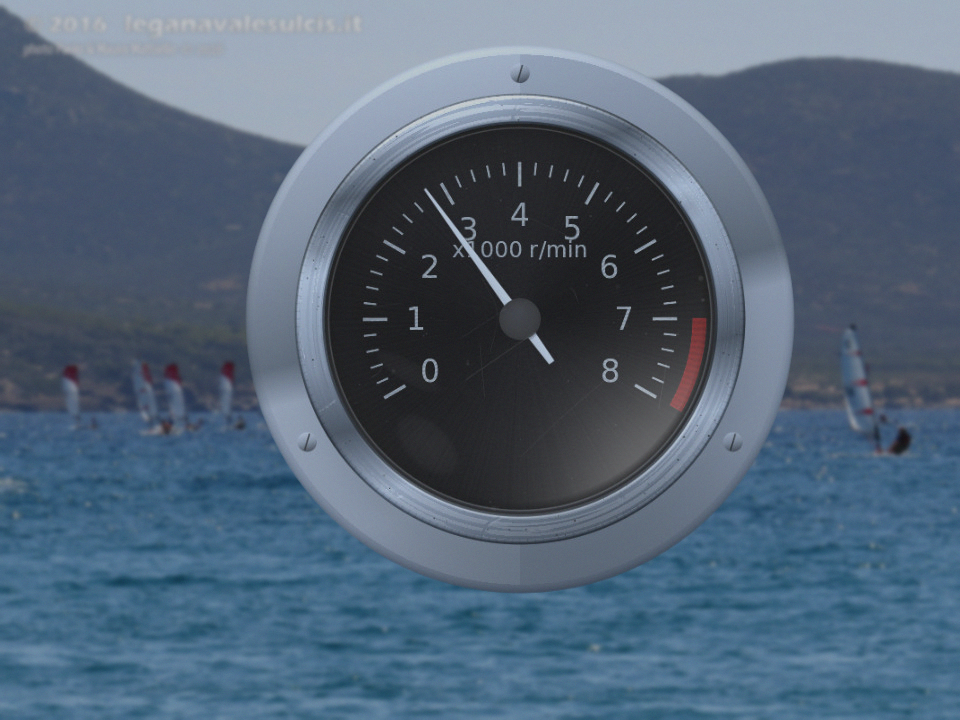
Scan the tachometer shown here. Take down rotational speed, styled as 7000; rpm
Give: 2800; rpm
